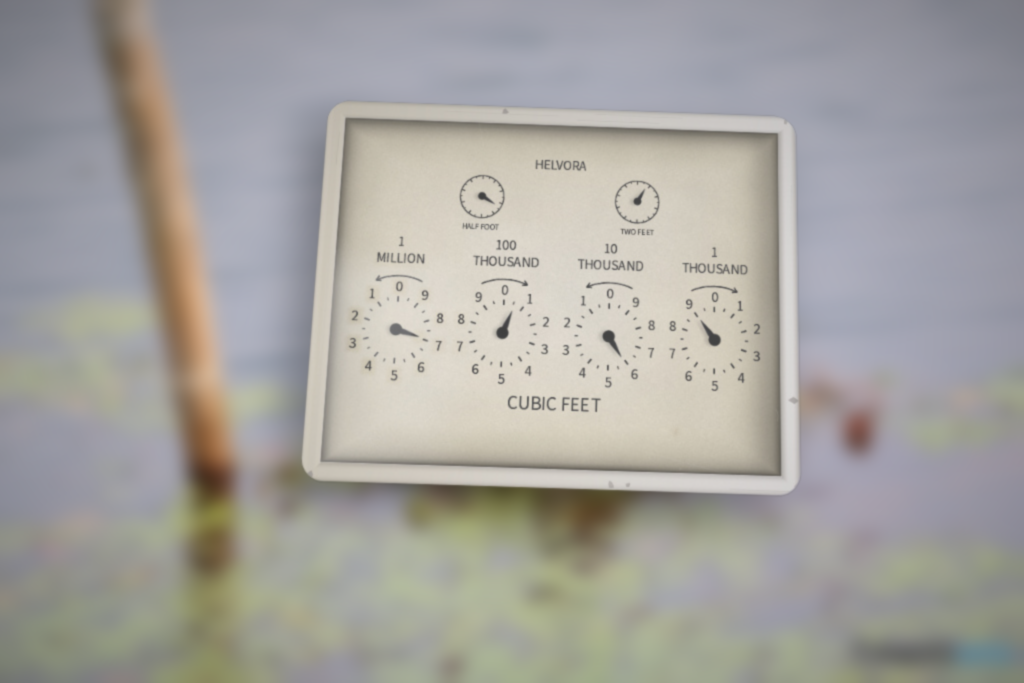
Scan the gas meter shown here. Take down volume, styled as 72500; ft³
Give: 705900; ft³
